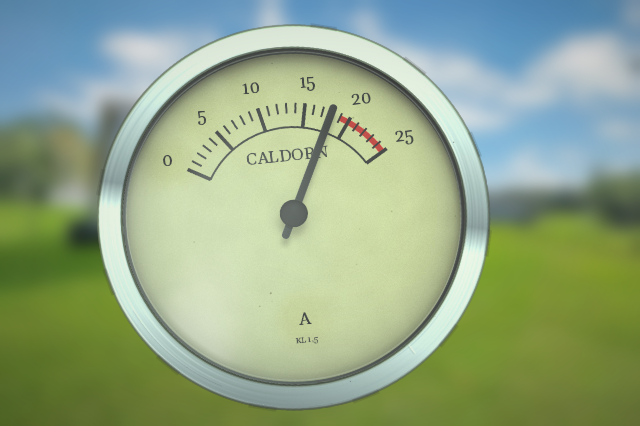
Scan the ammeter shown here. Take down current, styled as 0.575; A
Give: 18; A
